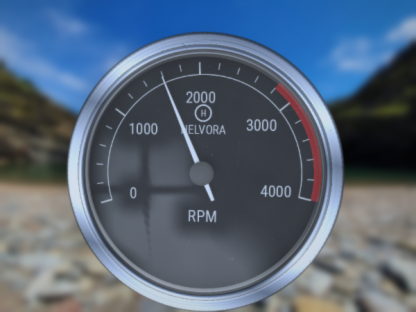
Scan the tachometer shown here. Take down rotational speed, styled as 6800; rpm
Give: 1600; rpm
